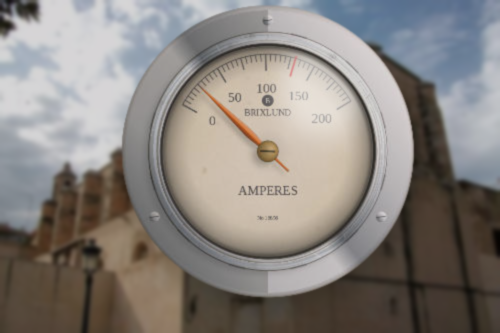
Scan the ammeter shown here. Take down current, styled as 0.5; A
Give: 25; A
